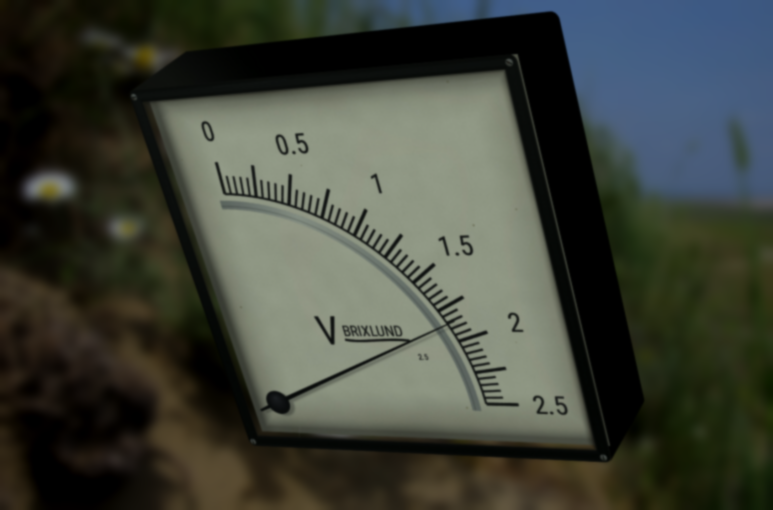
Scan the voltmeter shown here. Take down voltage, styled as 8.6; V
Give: 1.85; V
